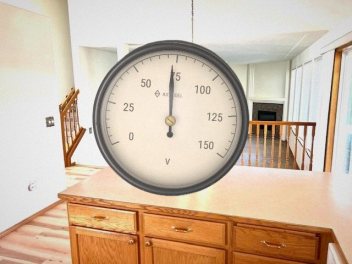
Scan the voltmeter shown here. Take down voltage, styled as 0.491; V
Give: 72.5; V
